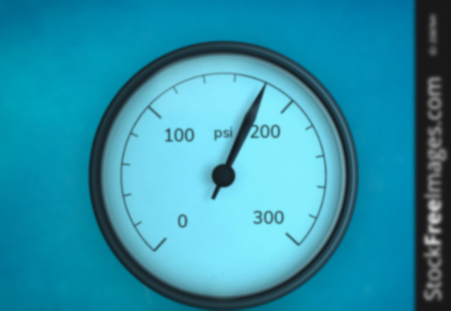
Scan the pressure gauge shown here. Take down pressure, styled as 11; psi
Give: 180; psi
